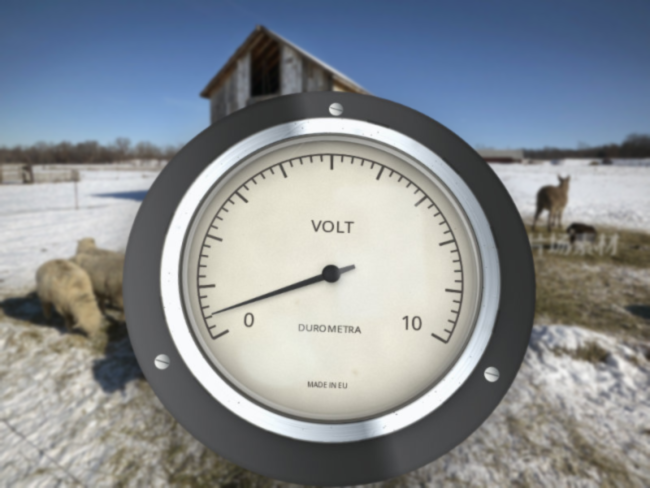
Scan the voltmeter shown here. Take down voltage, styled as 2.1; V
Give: 0.4; V
